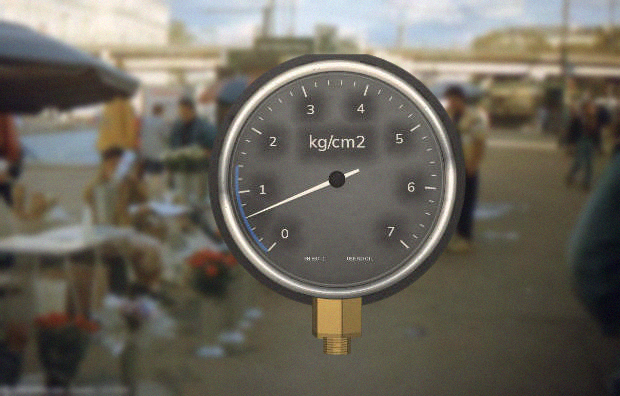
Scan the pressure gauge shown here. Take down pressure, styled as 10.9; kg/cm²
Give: 0.6; kg/cm²
